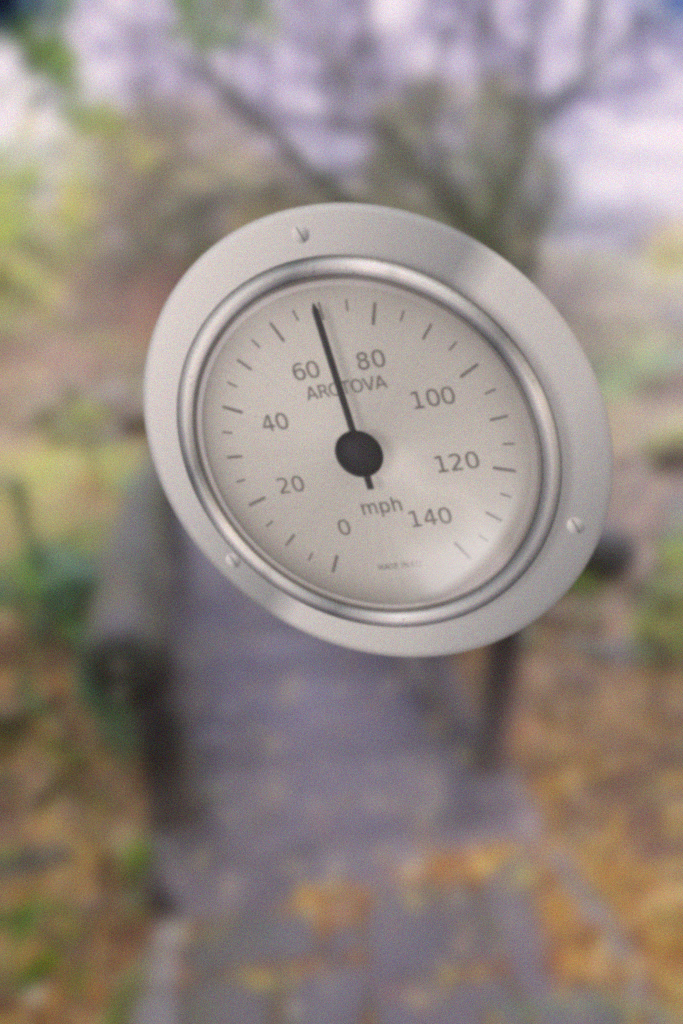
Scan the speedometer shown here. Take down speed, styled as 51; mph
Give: 70; mph
